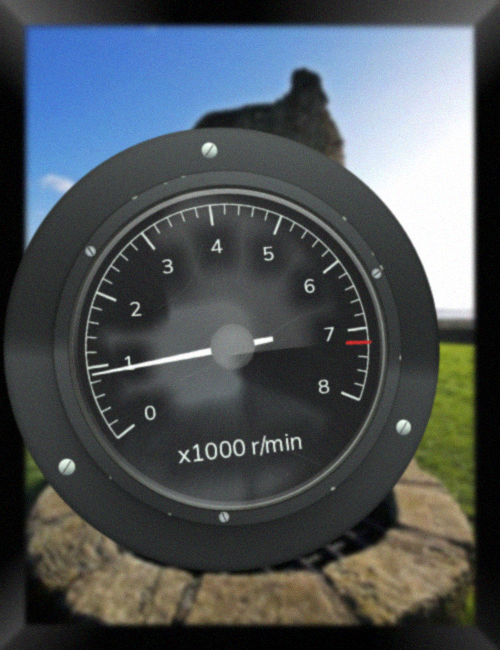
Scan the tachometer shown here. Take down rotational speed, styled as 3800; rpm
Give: 900; rpm
